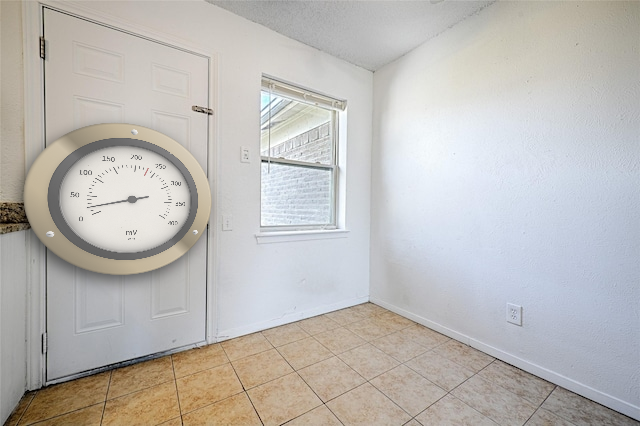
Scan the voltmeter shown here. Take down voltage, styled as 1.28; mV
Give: 20; mV
